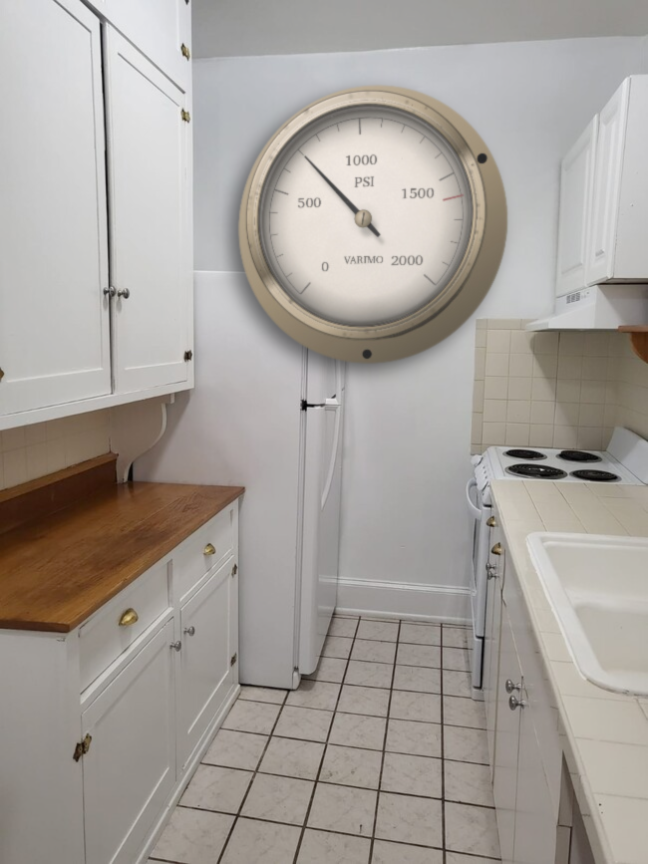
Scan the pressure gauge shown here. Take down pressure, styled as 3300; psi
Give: 700; psi
